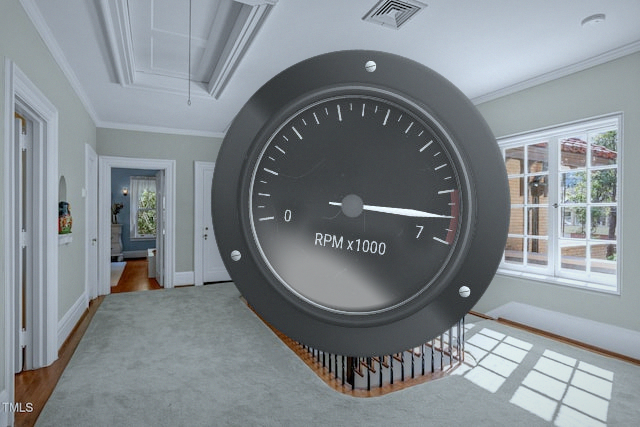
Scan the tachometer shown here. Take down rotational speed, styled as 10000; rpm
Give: 6500; rpm
